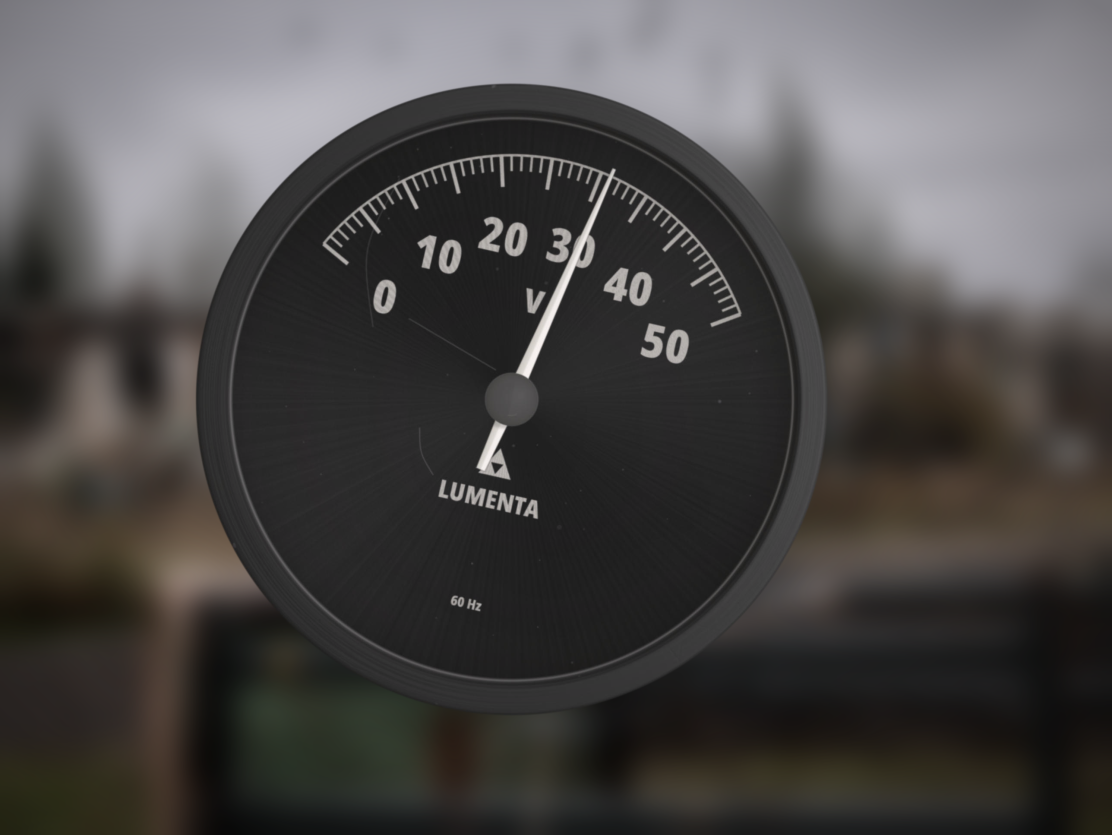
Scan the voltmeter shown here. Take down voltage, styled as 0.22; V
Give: 31; V
